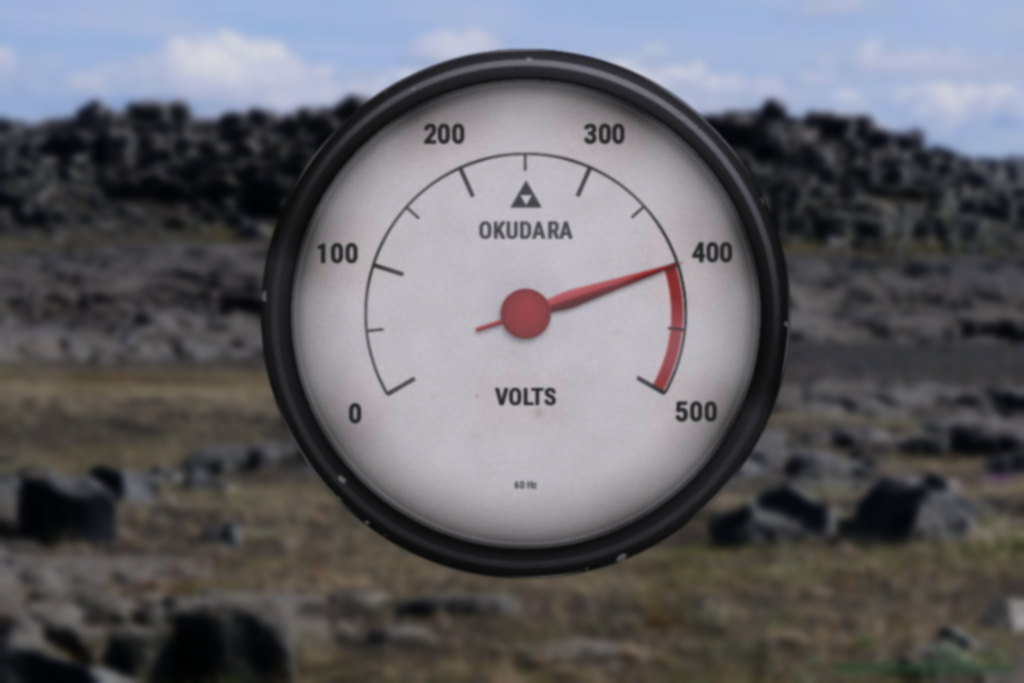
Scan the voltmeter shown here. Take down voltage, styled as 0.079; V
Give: 400; V
